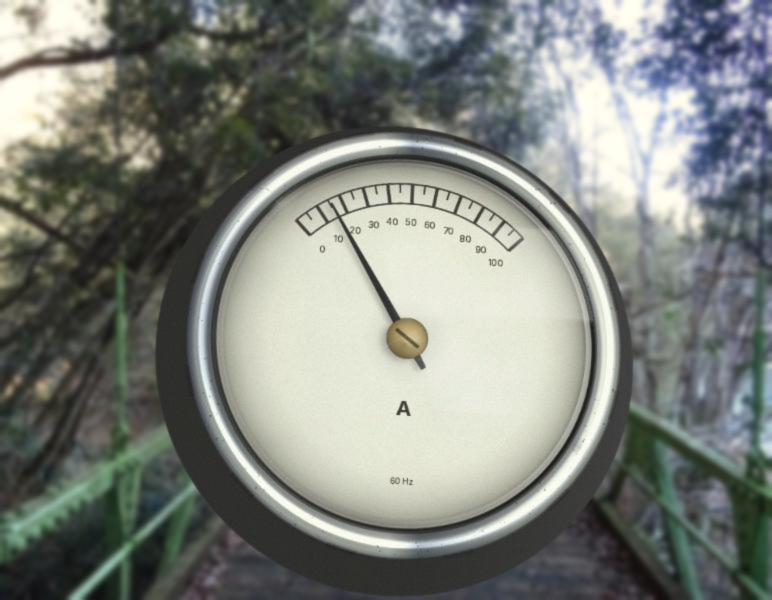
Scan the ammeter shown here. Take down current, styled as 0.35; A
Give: 15; A
